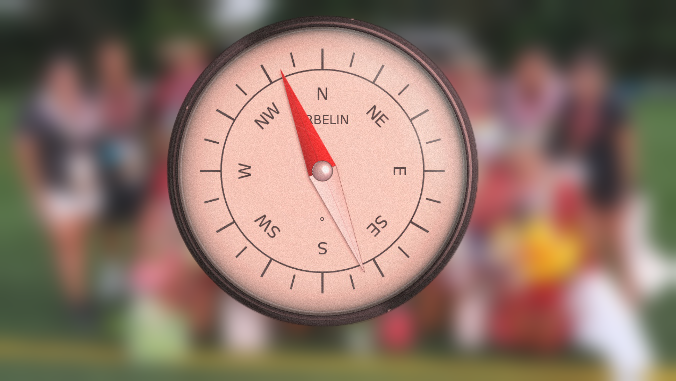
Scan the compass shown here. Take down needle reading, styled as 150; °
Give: 337.5; °
